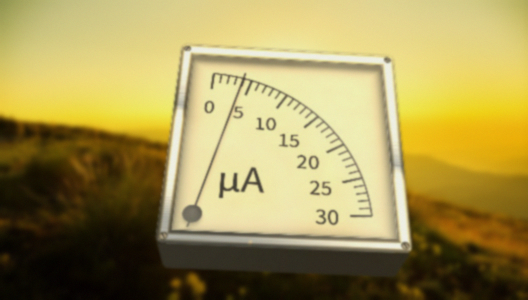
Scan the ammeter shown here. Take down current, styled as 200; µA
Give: 4; µA
